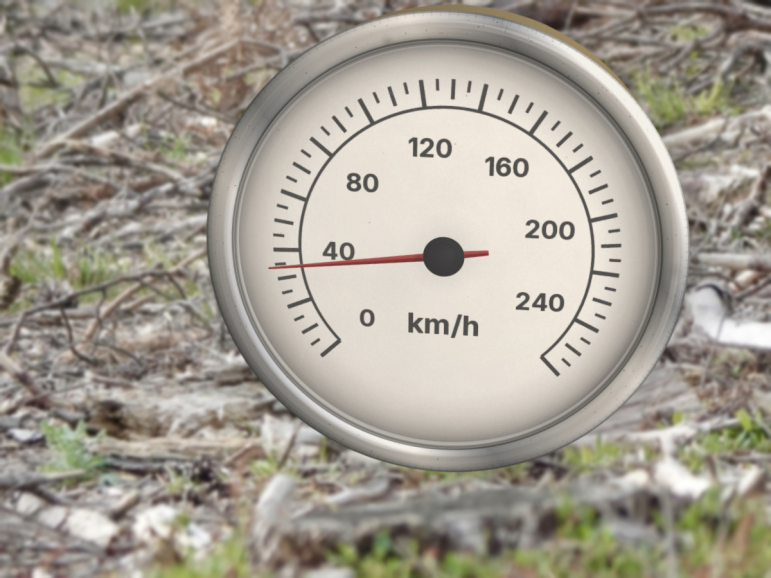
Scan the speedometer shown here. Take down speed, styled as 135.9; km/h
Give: 35; km/h
